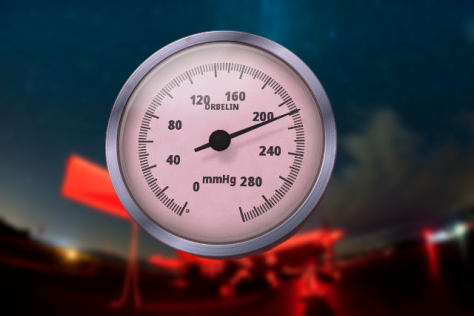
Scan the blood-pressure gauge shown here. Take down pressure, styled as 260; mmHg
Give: 210; mmHg
